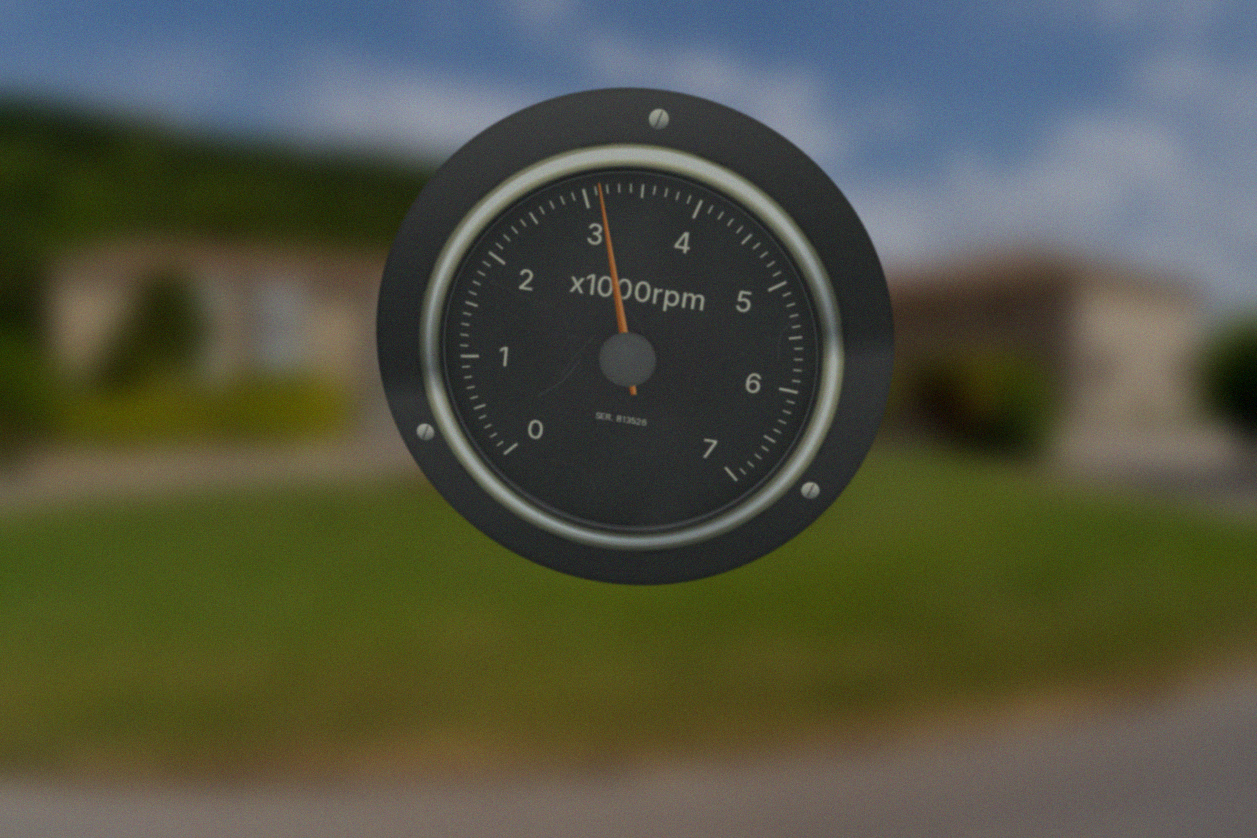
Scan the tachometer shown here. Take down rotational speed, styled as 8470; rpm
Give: 3150; rpm
